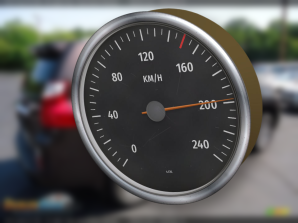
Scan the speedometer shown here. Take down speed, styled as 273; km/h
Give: 197.5; km/h
